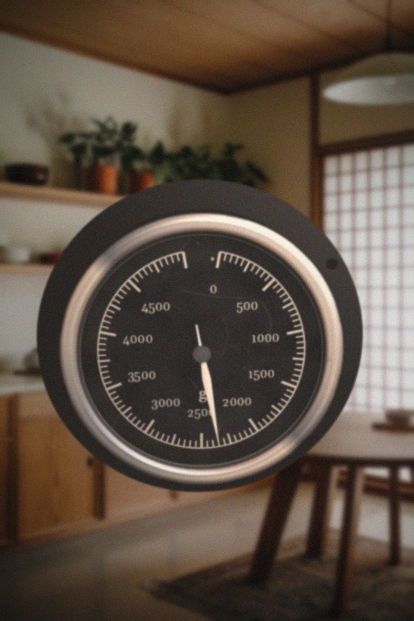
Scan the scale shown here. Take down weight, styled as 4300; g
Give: 2350; g
